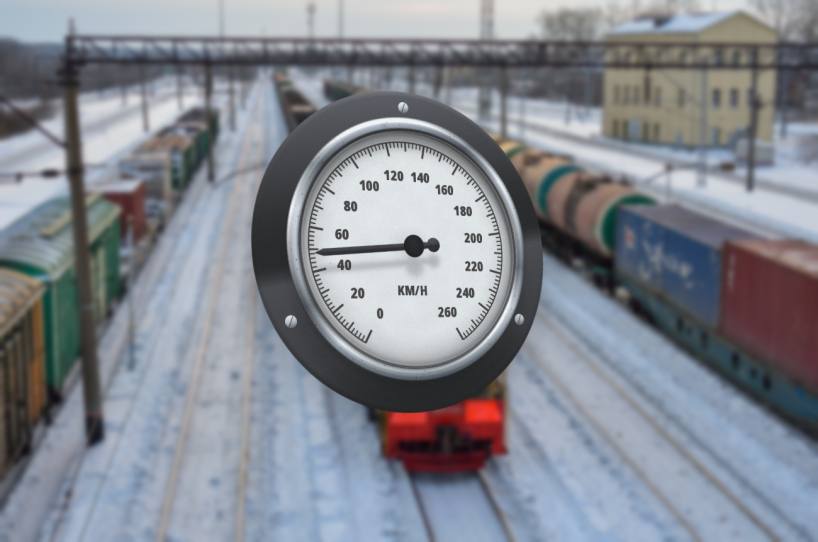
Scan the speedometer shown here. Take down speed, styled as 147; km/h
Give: 48; km/h
